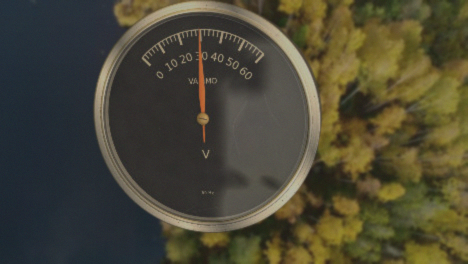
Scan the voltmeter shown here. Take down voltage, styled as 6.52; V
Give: 30; V
